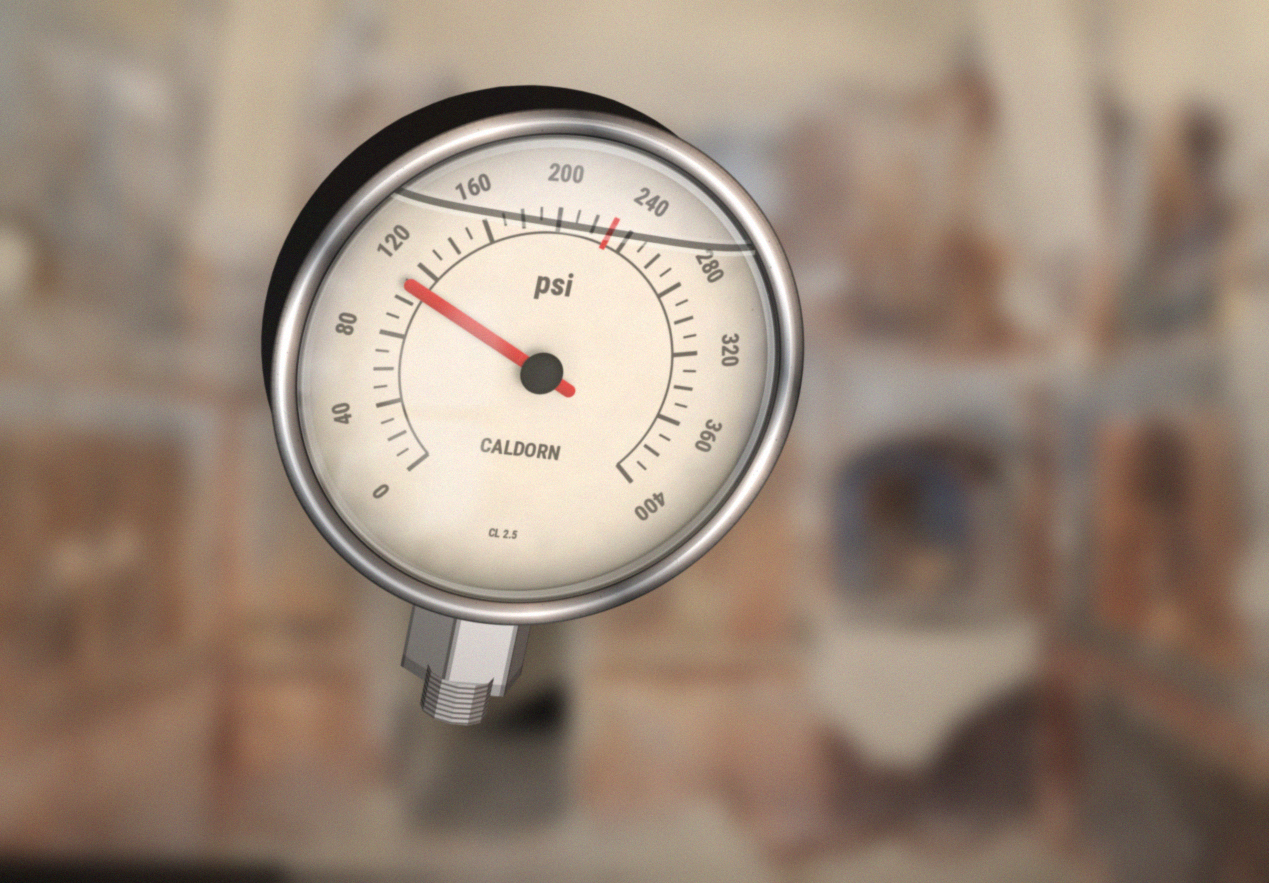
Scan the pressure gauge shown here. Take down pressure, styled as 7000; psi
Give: 110; psi
